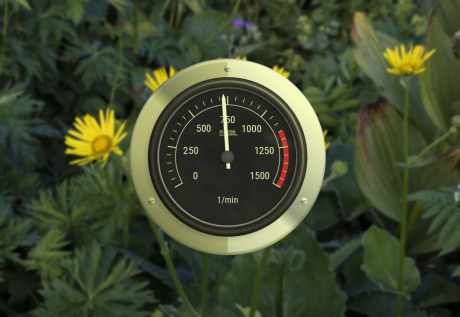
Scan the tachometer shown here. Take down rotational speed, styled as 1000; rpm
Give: 725; rpm
